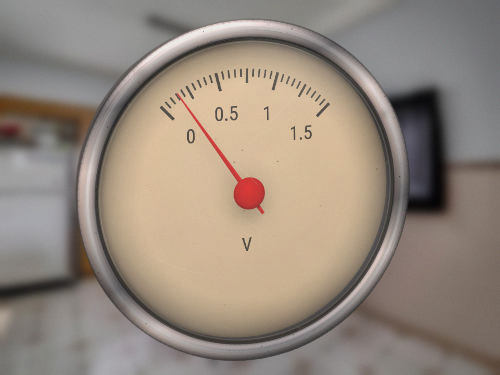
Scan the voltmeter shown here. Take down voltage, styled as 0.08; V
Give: 0.15; V
